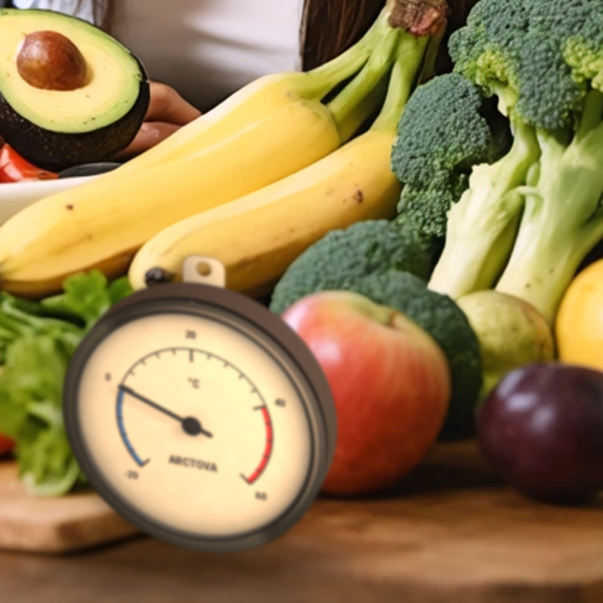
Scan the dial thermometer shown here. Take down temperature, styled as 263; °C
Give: 0; °C
